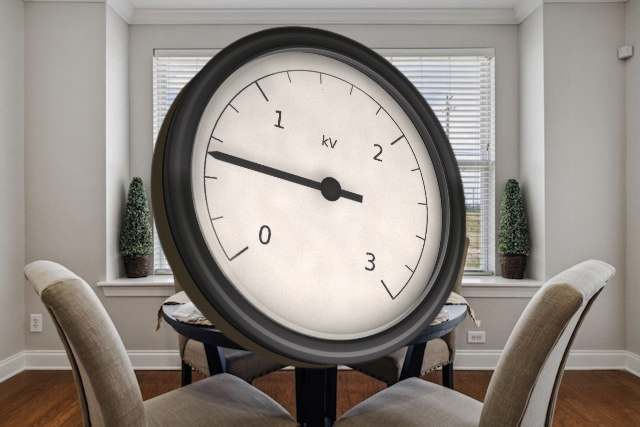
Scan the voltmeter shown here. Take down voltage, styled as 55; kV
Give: 0.5; kV
